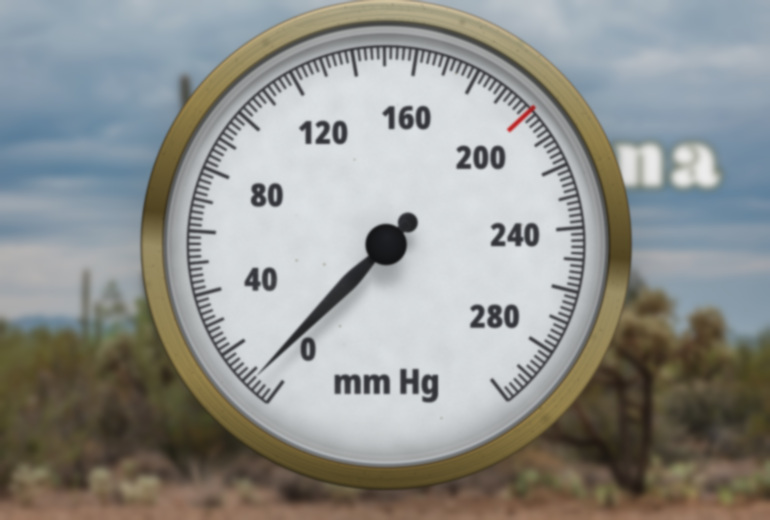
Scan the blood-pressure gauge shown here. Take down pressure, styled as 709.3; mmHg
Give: 8; mmHg
